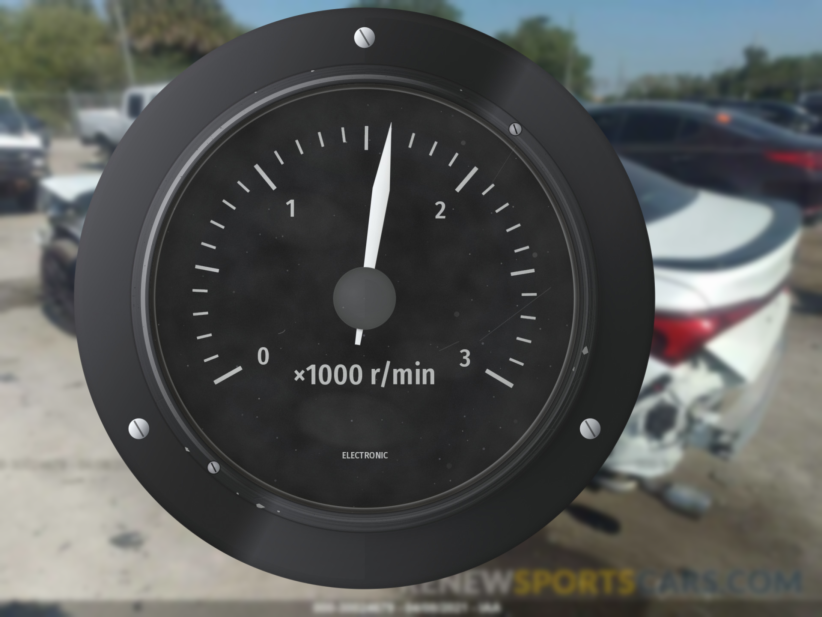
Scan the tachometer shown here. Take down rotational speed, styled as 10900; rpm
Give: 1600; rpm
